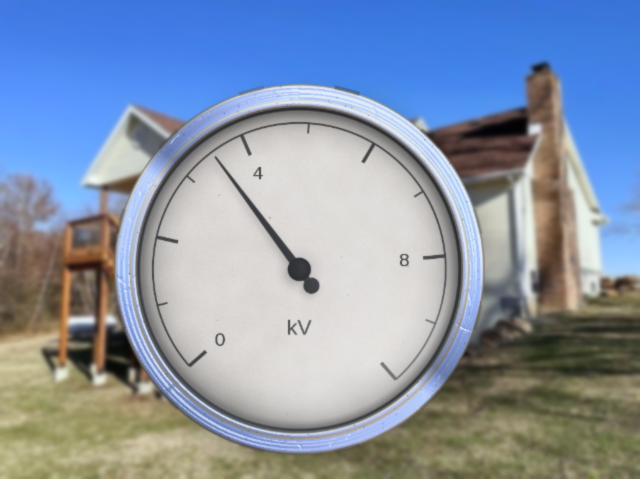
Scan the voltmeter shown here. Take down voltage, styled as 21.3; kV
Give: 3.5; kV
